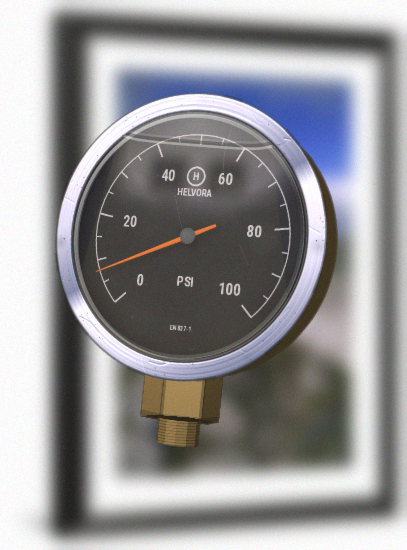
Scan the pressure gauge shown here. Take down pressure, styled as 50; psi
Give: 7.5; psi
